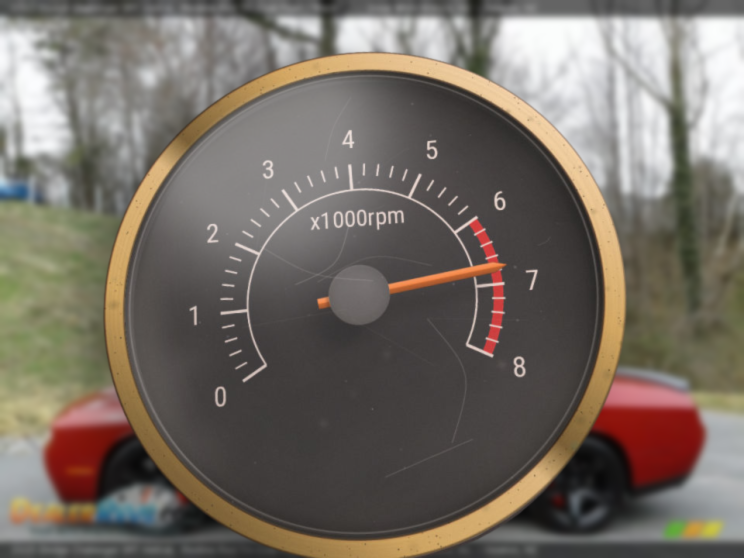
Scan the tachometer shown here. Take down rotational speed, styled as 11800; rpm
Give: 6800; rpm
